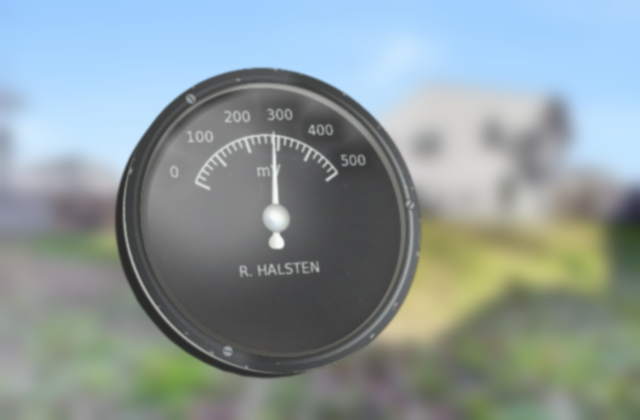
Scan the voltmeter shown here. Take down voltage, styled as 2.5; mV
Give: 280; mV
